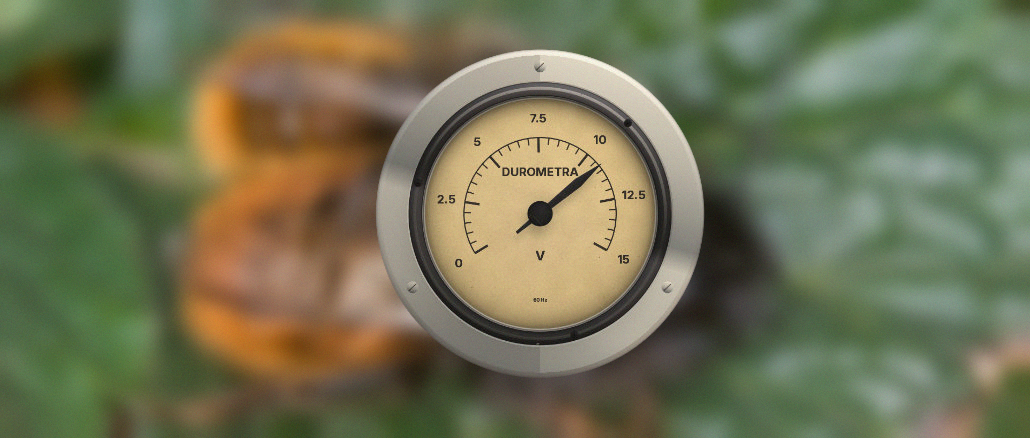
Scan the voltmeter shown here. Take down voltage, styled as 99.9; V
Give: 10.75; V
